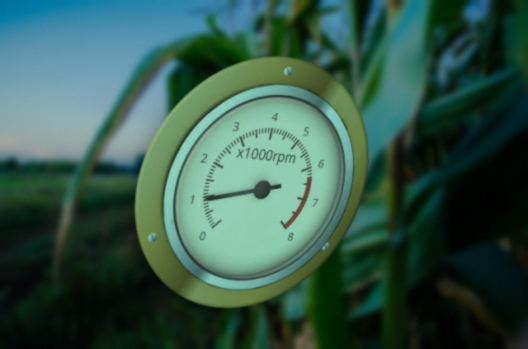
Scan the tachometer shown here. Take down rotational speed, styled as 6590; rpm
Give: 1000; rpm
